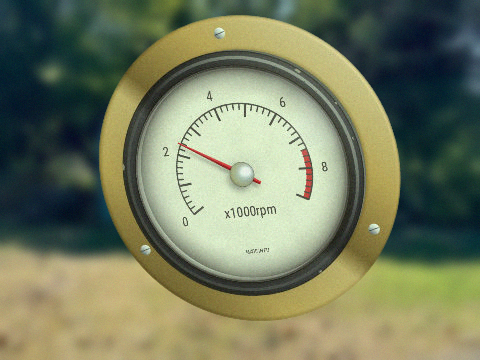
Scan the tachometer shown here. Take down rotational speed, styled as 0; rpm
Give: 2400; rpm
